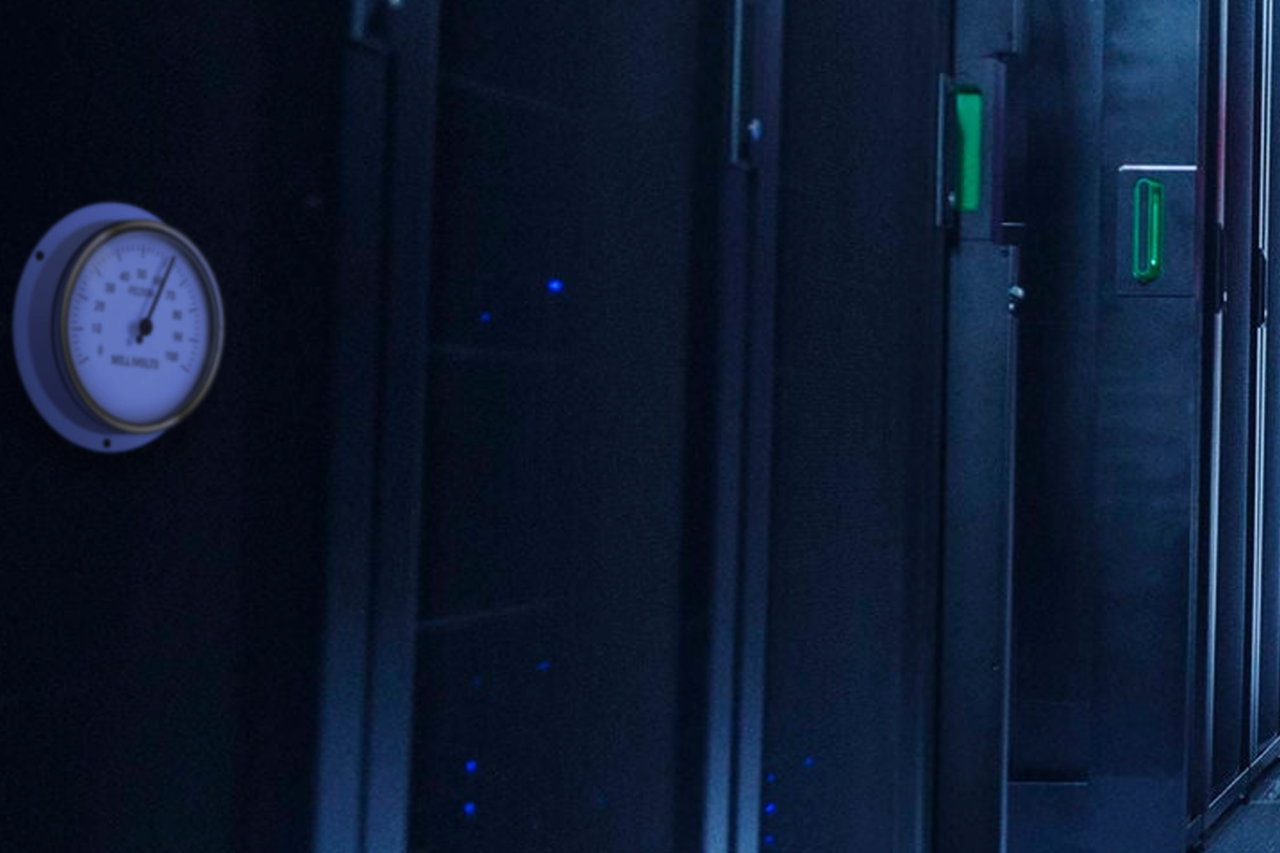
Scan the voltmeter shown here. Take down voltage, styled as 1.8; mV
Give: 60; mV
